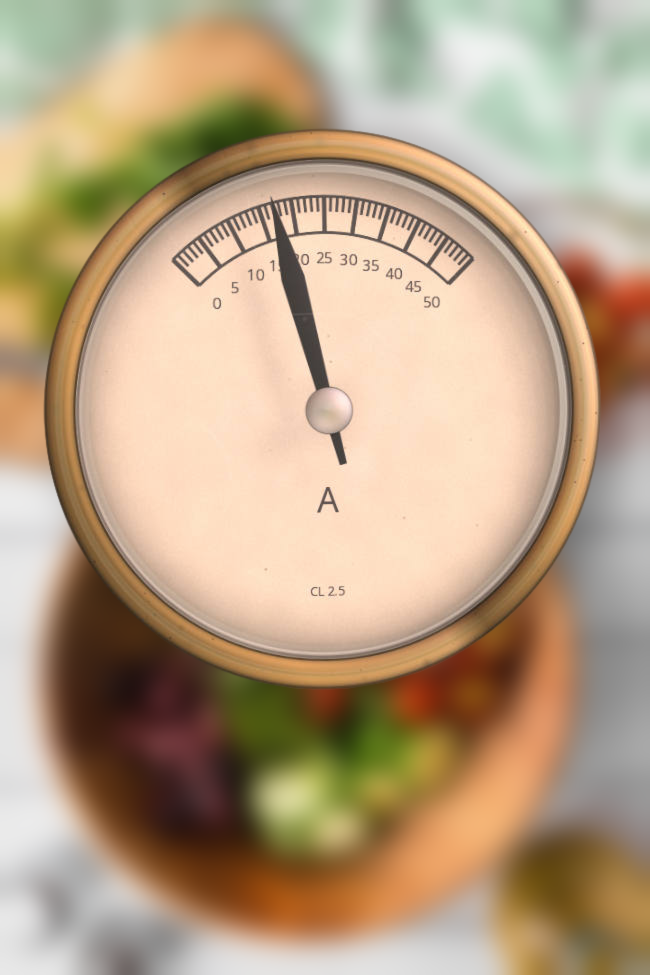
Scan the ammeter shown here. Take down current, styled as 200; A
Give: 17; A
